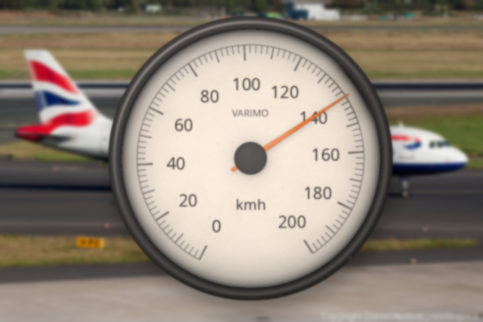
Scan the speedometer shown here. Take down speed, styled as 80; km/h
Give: 140; km/h
